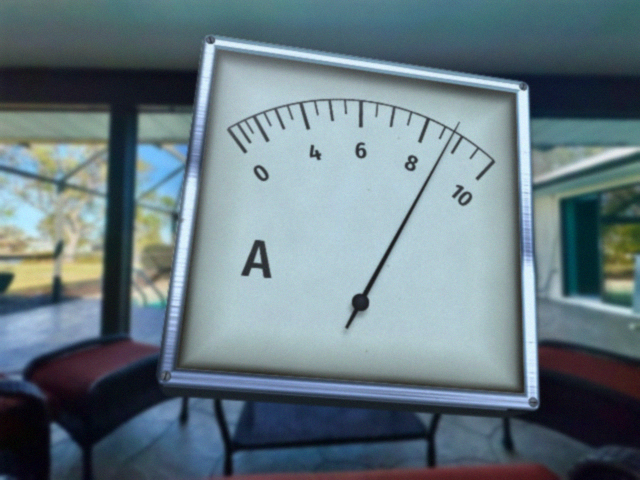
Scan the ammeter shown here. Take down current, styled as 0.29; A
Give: 8.75; A
